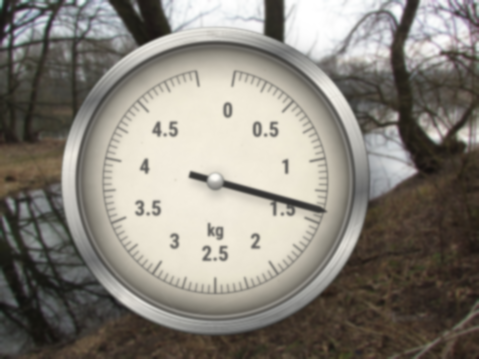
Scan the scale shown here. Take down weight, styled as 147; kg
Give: 1.4; kg
